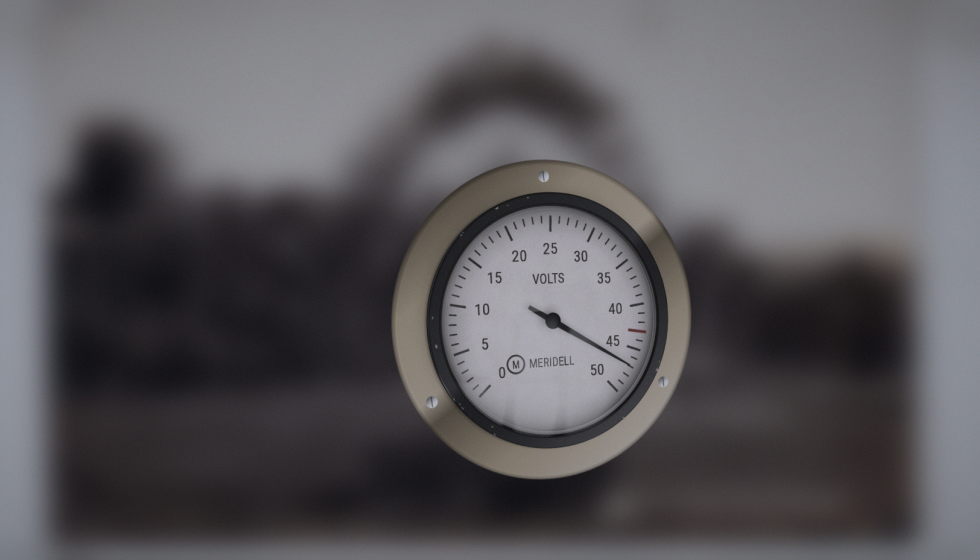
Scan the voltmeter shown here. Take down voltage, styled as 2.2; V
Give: 47; V
